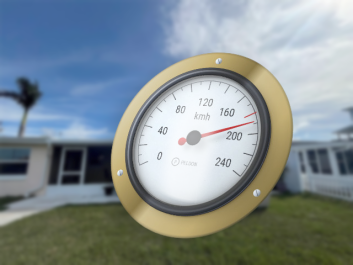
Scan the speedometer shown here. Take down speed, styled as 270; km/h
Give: 190; km/h
